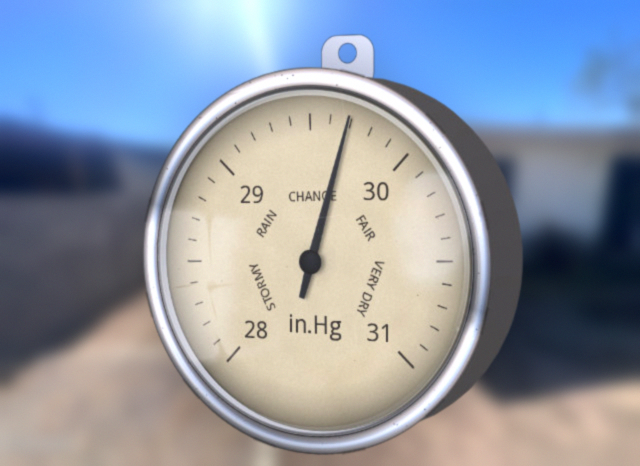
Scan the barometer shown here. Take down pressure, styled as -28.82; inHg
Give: 29.7; inHg
